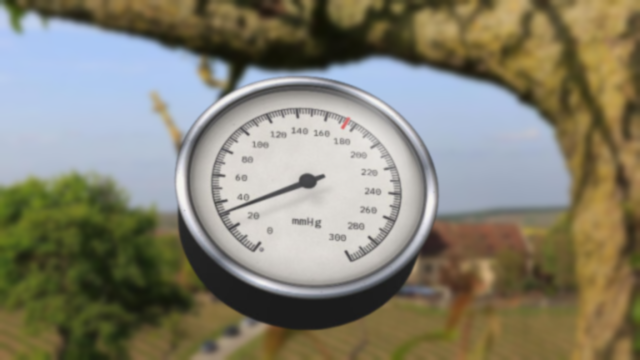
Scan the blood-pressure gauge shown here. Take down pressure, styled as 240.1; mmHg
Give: 30; mmHg
